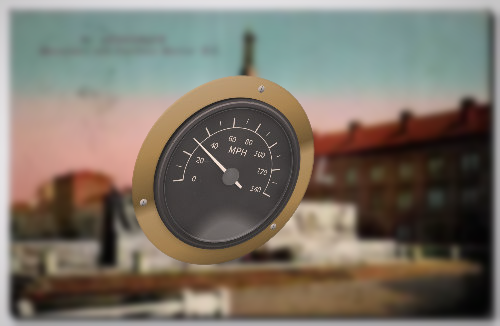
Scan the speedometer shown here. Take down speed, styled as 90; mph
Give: 30; mph
